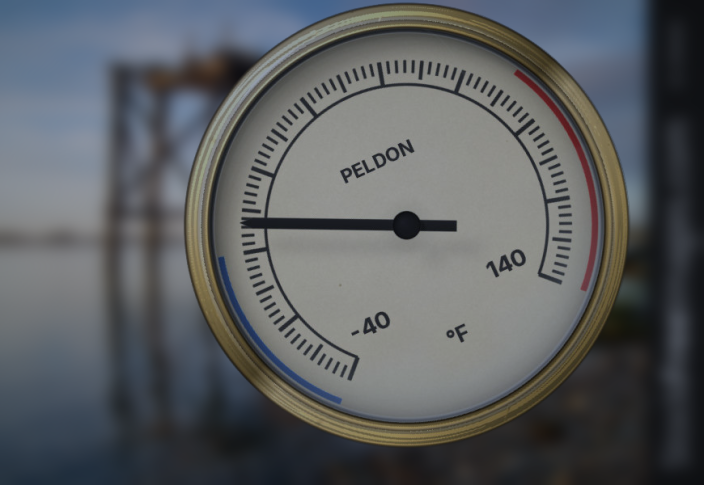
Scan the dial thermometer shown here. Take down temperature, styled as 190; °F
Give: 7; °F
